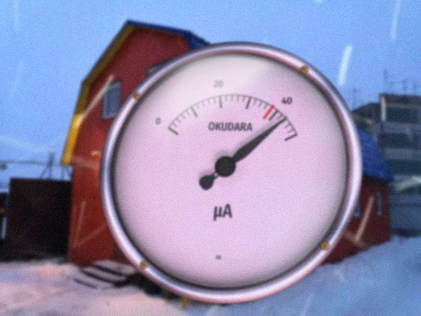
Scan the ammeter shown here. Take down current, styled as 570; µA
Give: 44; µA
